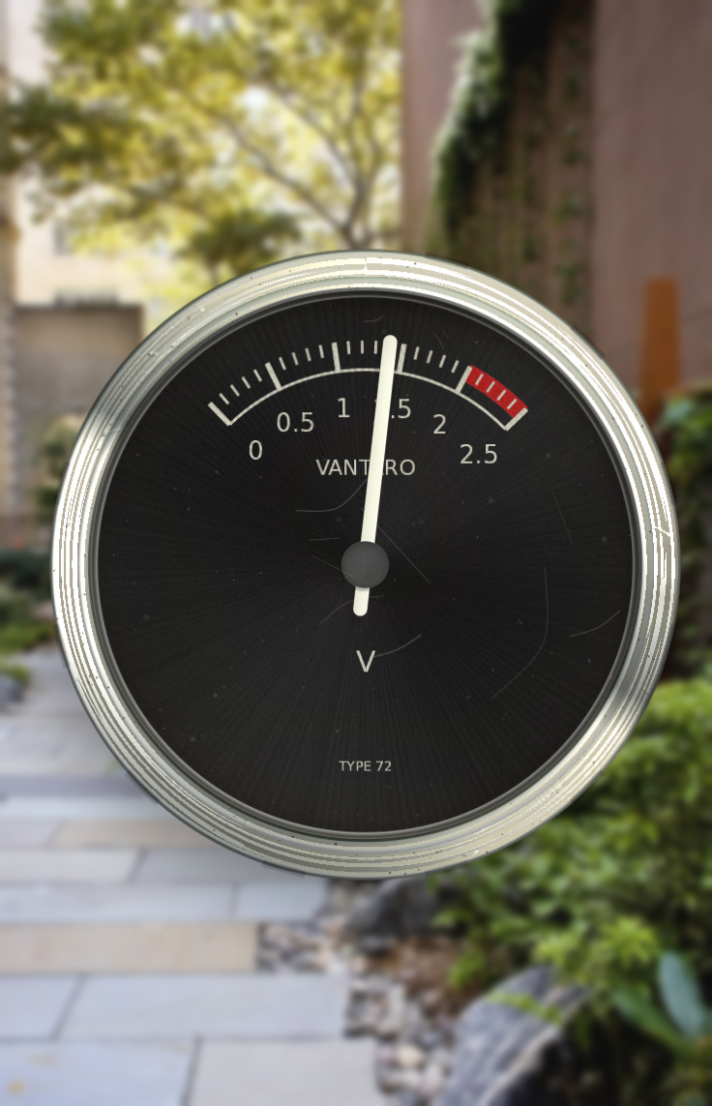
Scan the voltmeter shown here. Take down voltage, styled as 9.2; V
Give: 1.4; V
